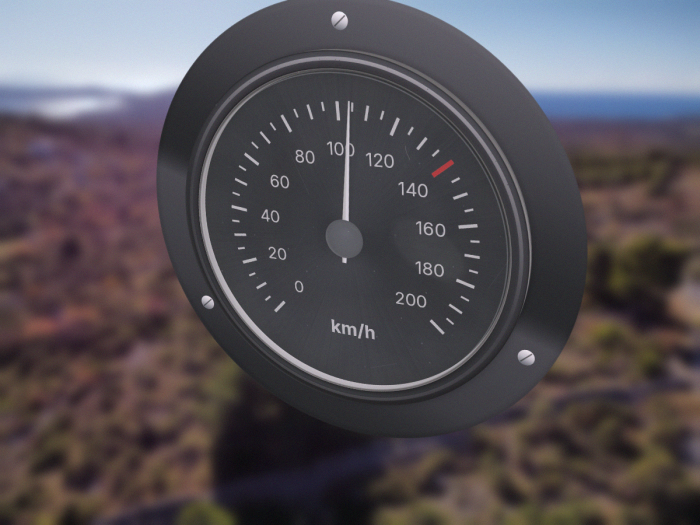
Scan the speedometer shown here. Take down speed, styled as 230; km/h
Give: 105; km/h
